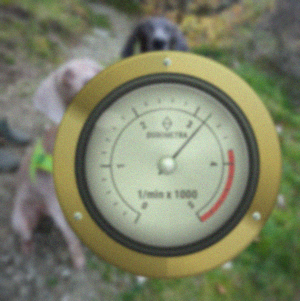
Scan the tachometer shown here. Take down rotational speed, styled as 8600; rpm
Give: 3200; rpm
